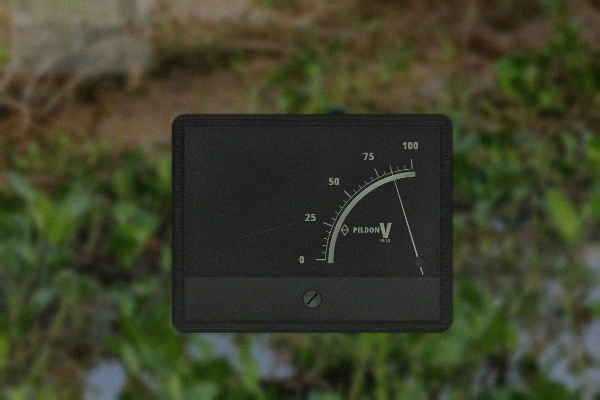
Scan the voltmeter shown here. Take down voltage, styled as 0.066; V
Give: 85; V
